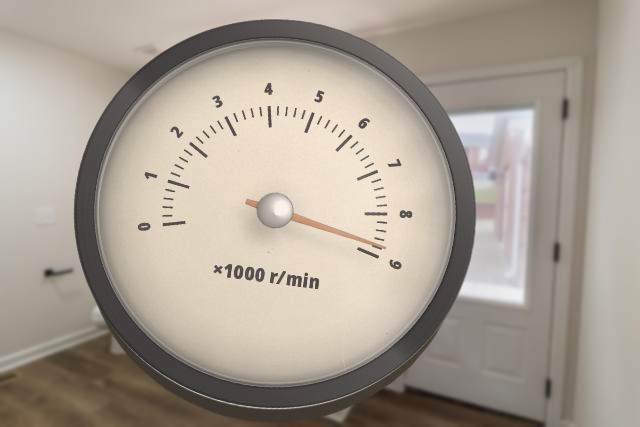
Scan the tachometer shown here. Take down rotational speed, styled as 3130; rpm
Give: 8800; rpm
